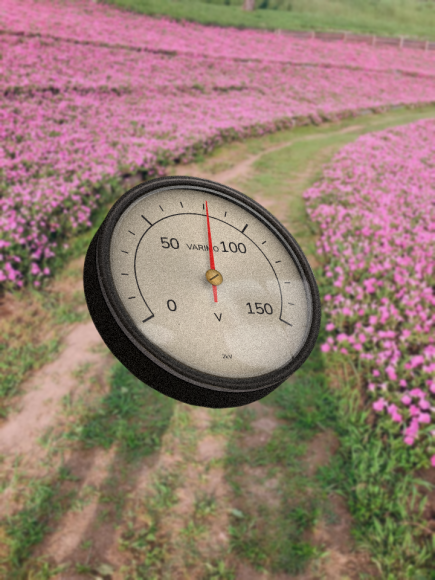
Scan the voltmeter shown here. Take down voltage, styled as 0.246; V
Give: 80; V
